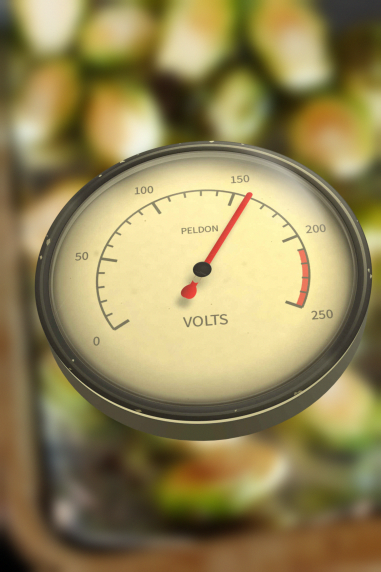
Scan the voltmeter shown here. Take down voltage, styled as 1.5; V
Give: 160; V
